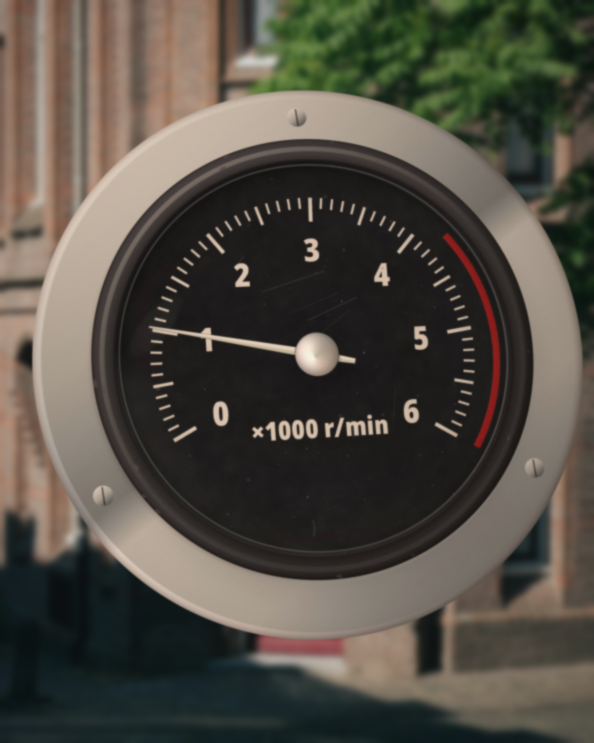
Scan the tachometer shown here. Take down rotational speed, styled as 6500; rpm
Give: 1000; rpm
